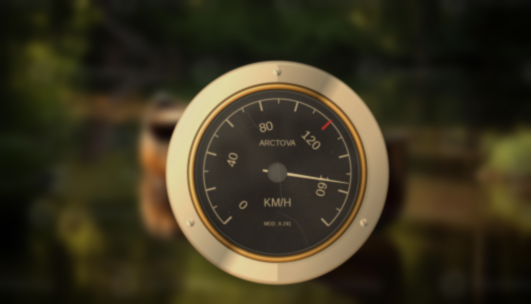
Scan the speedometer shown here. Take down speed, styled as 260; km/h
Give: 155; km/h
